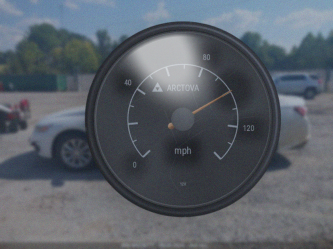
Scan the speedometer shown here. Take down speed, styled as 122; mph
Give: 100; mph
